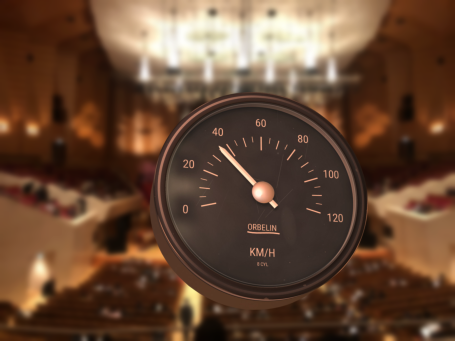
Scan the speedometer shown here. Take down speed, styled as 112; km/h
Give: 35; km/h
